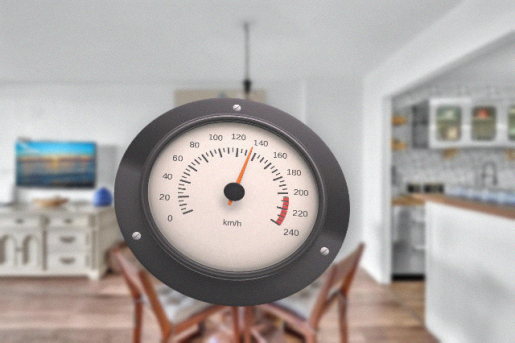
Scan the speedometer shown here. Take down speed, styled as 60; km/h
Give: 135; km/h
